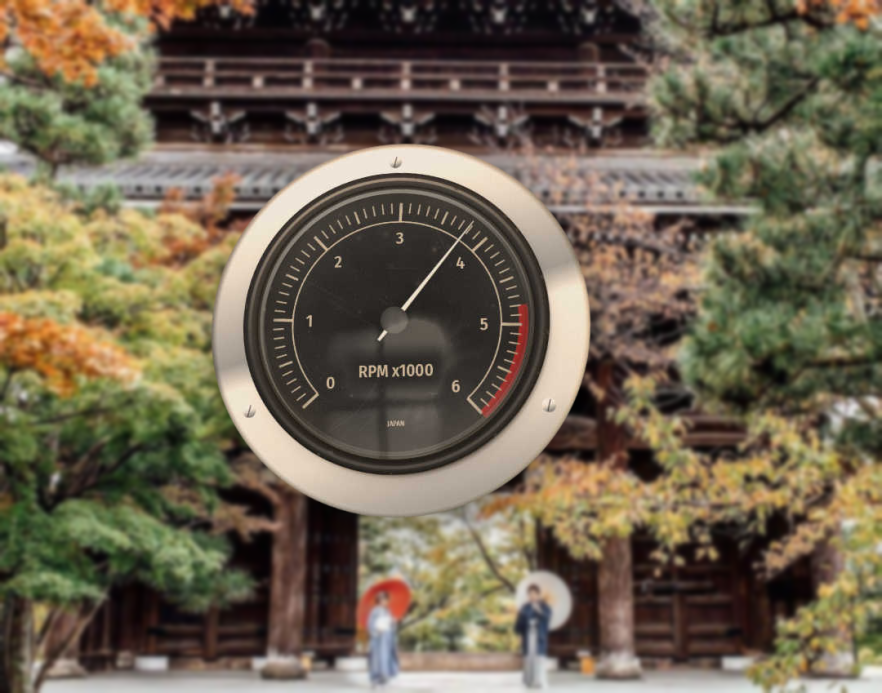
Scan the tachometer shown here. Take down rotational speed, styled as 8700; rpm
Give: 3800; rpm
